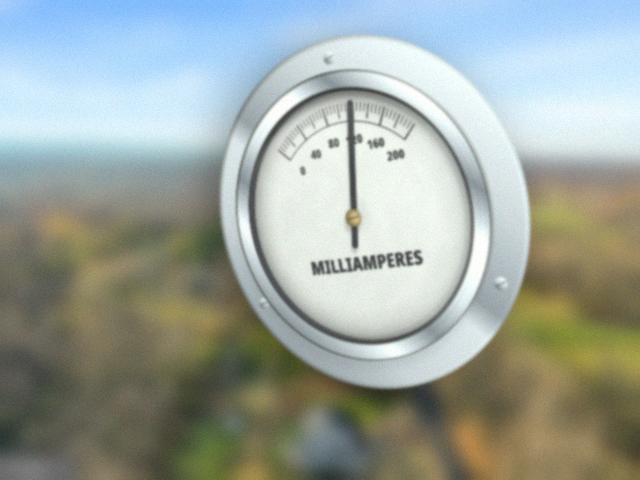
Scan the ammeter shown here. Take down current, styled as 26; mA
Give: 120; mA
